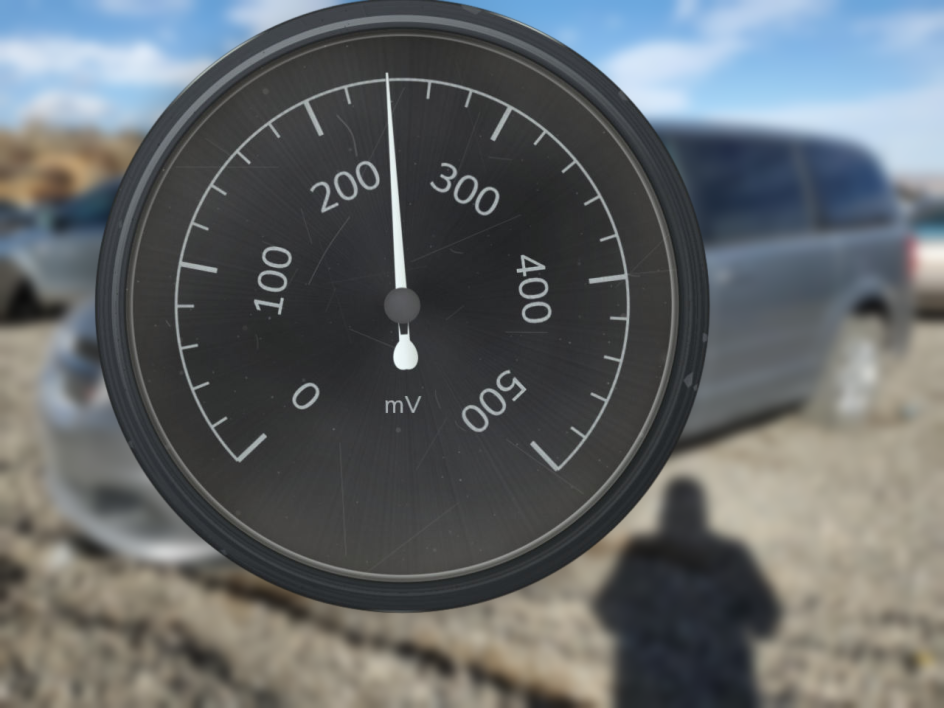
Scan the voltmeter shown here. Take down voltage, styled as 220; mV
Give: 240; mV
